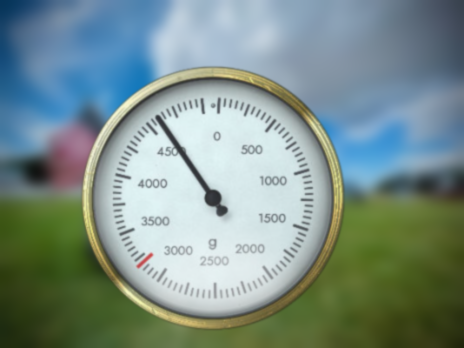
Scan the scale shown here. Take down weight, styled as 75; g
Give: 4600; g
